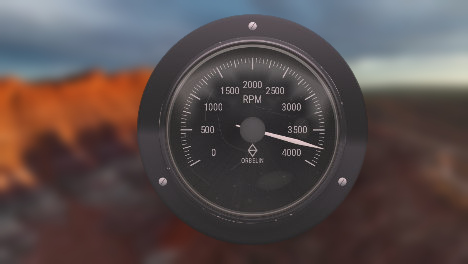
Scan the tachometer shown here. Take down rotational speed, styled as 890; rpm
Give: 3750; rpm
